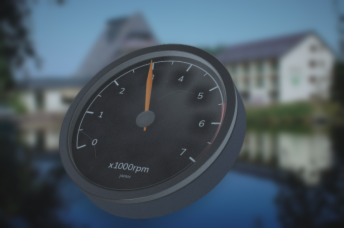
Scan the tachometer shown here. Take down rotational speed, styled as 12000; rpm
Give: 3000; rpm
